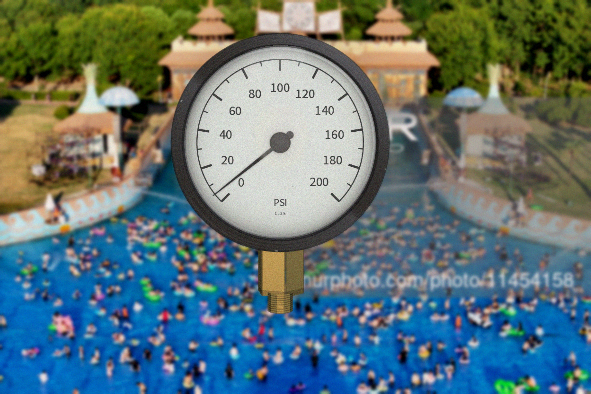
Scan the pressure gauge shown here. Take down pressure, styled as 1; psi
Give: 5; psi
